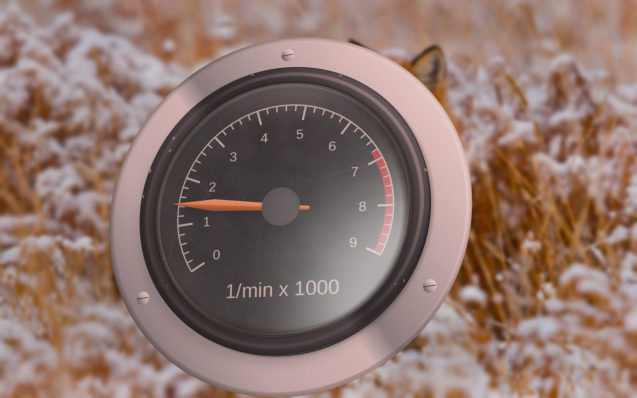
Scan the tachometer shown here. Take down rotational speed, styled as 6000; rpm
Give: 1400; rpm
